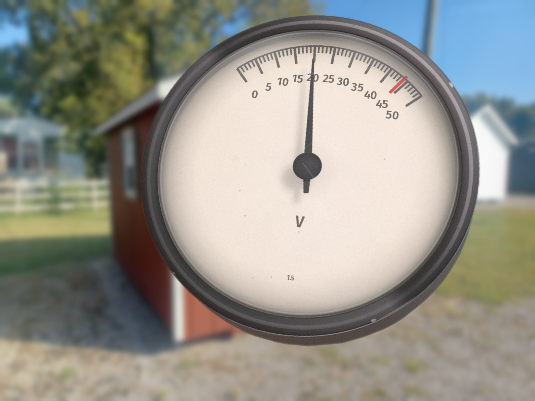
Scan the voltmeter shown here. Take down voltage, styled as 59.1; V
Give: 20; V
